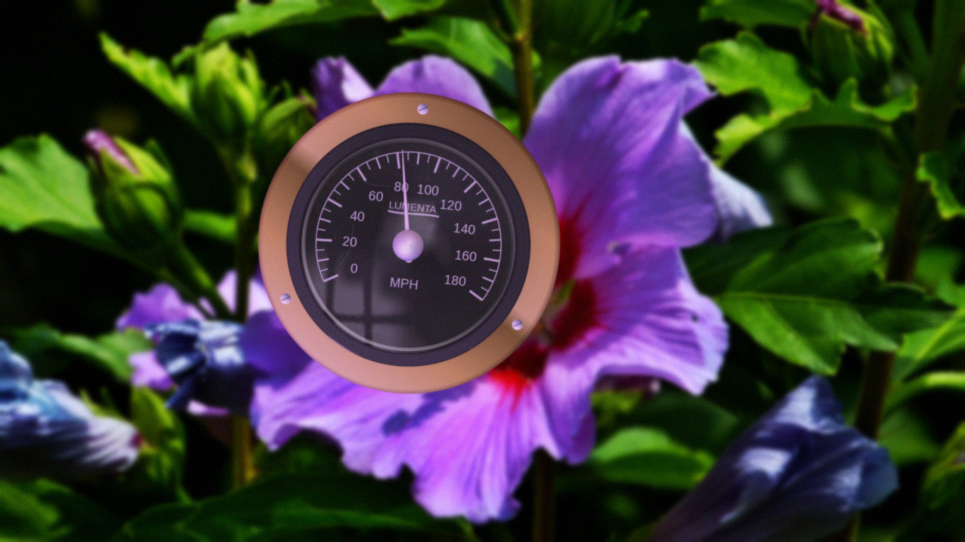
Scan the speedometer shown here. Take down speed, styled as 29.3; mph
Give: 82.5; mph
